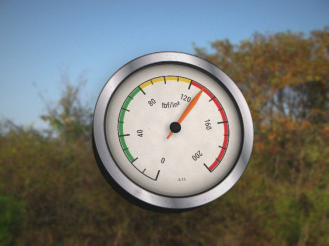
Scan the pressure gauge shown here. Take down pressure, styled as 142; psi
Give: 130; psi
